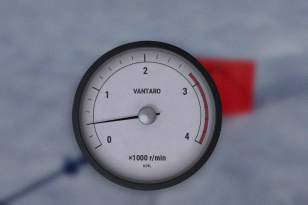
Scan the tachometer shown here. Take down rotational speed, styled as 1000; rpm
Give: 400; rpm
